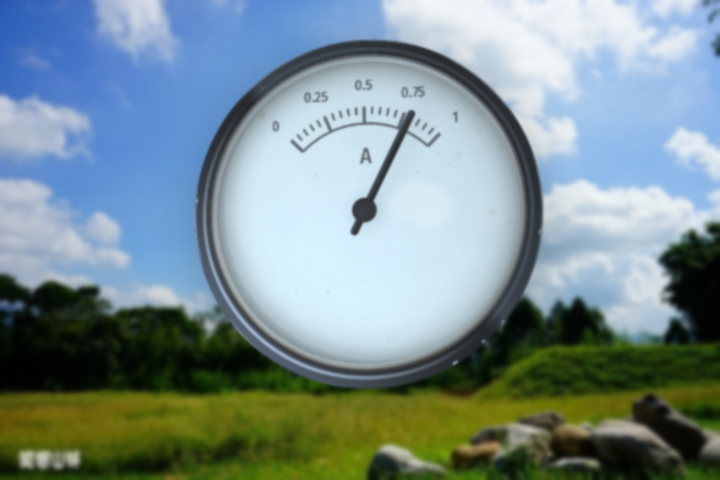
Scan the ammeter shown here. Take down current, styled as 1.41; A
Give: 0.8; A
